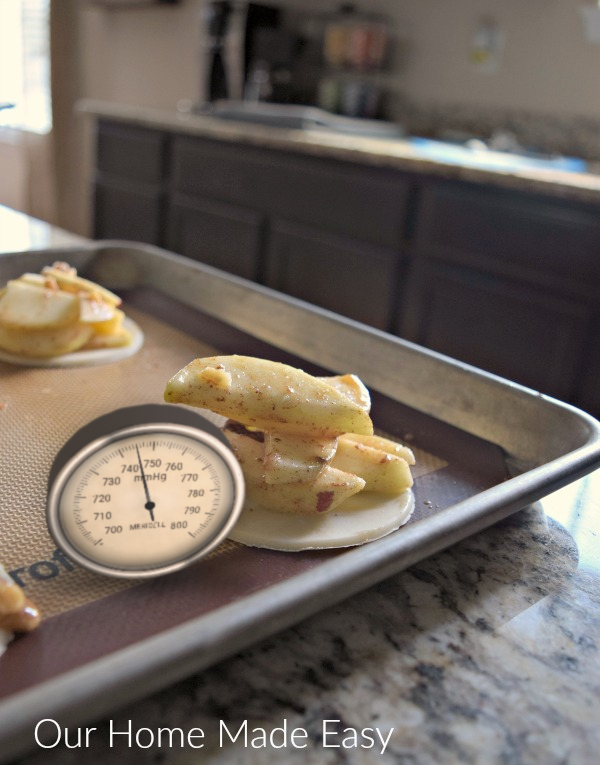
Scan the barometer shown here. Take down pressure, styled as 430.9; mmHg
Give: 745; mmHg
